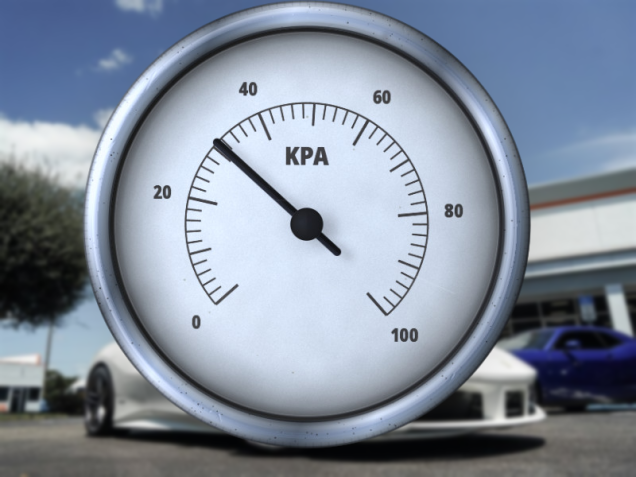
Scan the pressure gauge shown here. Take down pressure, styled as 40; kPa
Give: 31; kPa
